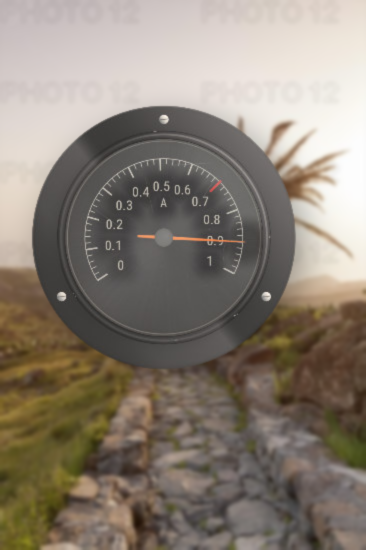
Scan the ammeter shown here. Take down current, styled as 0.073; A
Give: 0.9; A
